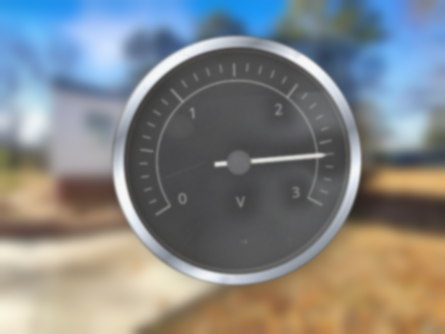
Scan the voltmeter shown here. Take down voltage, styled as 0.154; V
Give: 2.6; V
